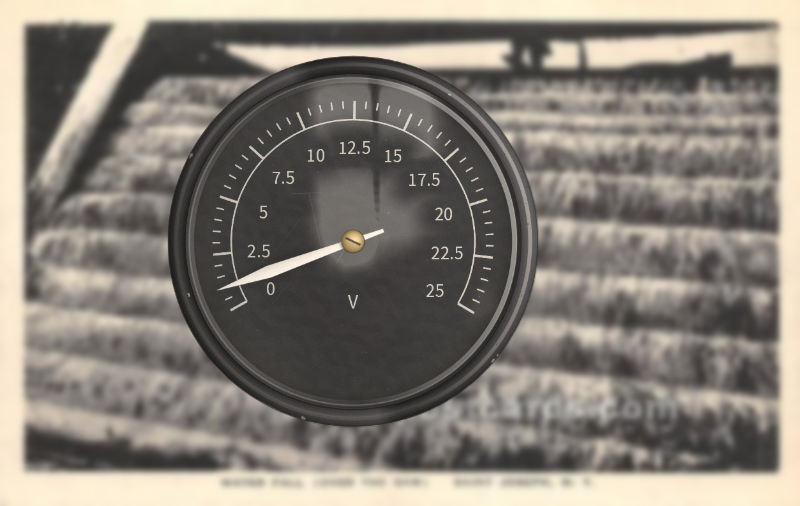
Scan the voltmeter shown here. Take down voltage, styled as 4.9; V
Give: 1; V
